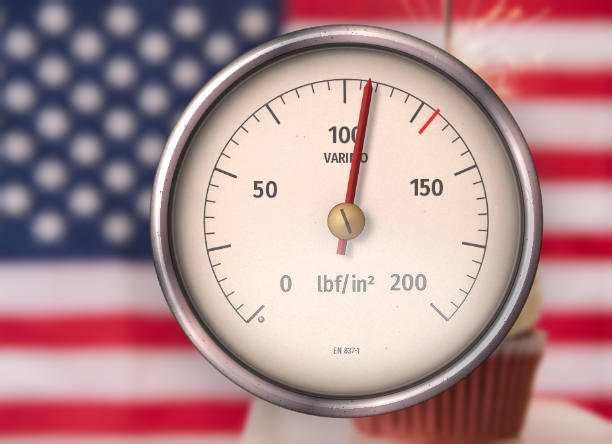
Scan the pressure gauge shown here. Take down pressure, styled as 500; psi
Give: 107.5; psi
